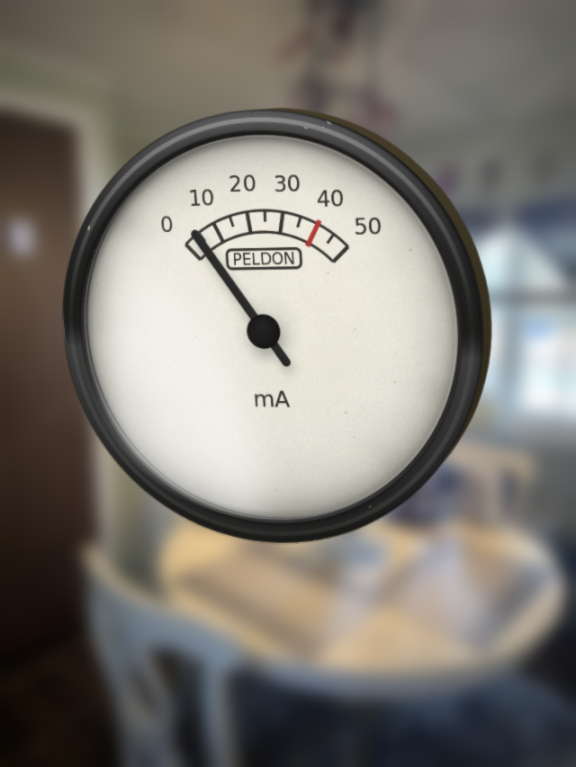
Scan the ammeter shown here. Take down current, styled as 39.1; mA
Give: 5; mA
